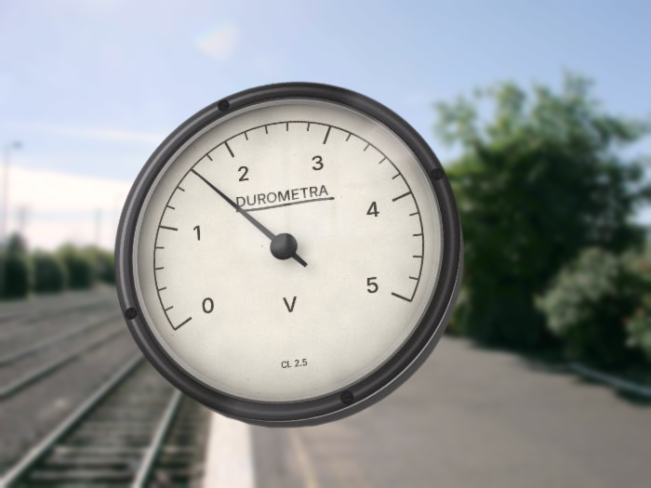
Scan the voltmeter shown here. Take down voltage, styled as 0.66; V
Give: 1.6; V
